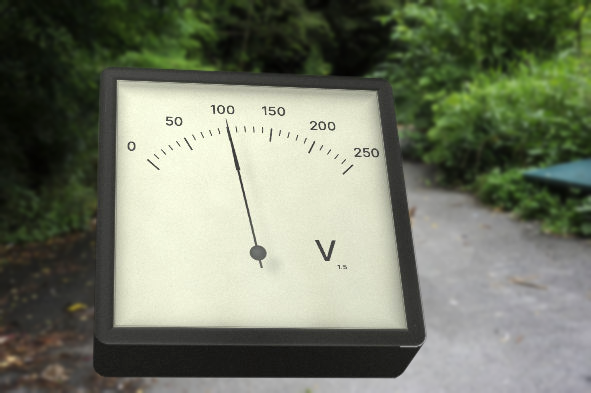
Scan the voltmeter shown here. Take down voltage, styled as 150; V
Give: 100; V
